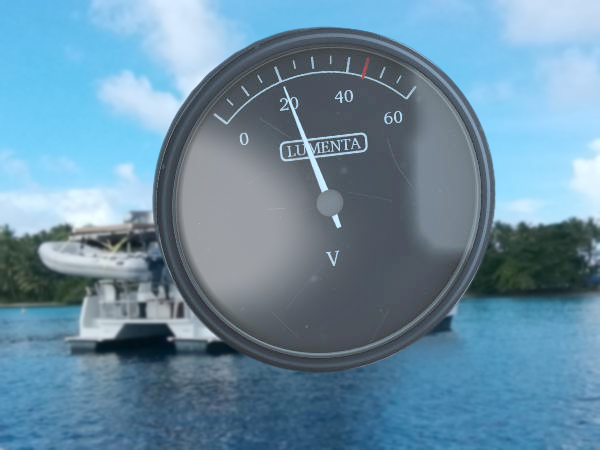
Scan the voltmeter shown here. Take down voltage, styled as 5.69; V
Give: 20; V
